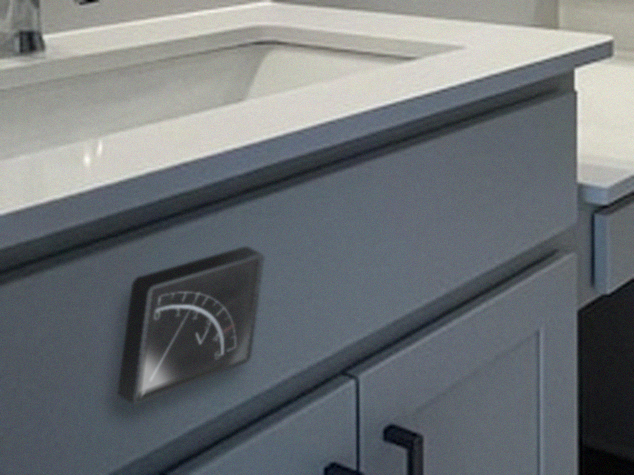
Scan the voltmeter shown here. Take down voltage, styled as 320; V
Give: 1.5; V
